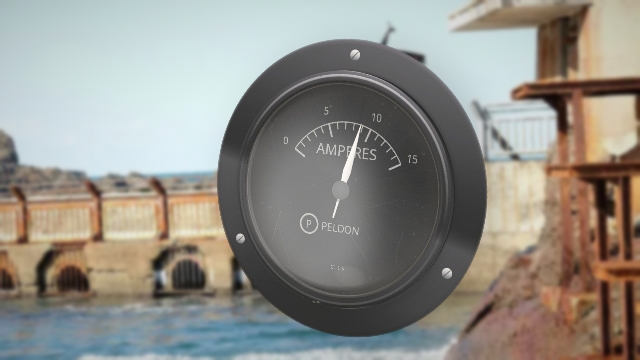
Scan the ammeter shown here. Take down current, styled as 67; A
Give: 9; A
